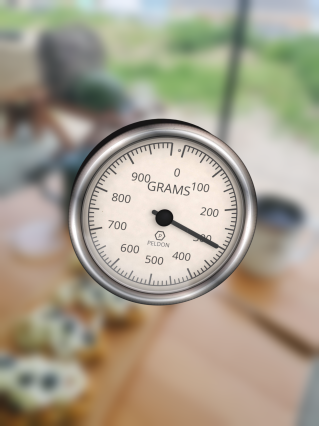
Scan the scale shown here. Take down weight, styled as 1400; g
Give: 300; g
